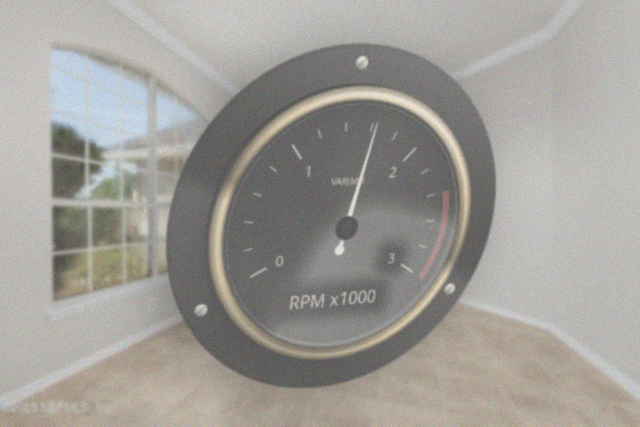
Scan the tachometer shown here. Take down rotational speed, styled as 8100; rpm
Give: 1600; rpm
